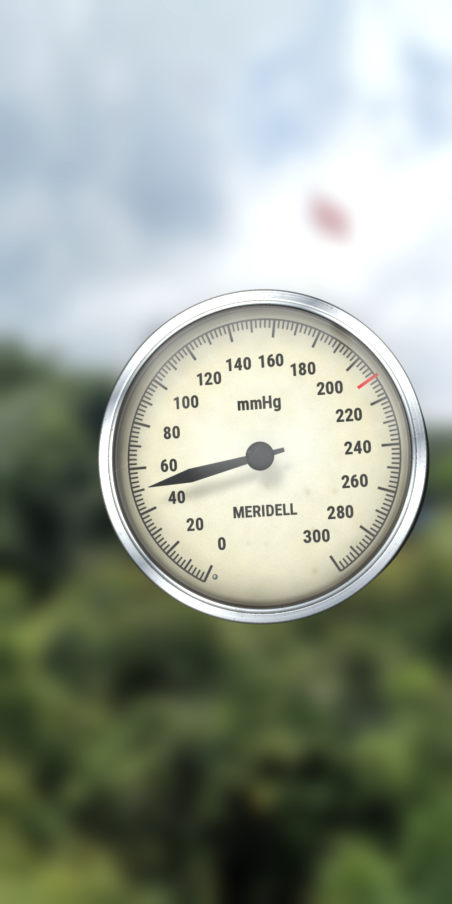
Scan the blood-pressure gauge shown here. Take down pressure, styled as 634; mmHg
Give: 50; mmHg
